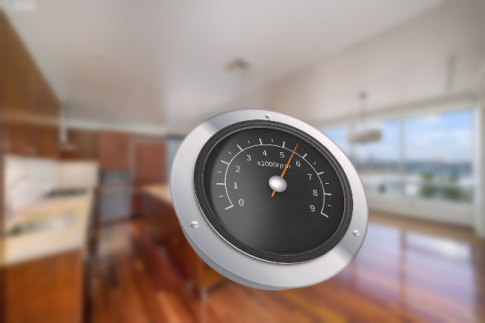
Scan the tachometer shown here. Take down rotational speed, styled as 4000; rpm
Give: 5500; rpm
